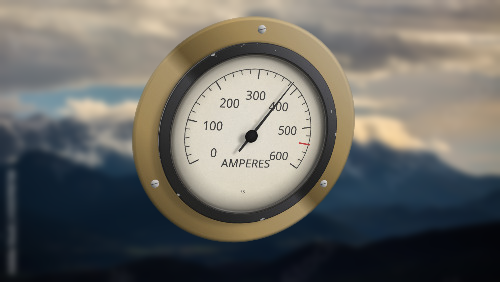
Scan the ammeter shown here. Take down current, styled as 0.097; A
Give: 380; A
